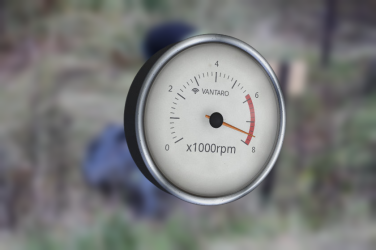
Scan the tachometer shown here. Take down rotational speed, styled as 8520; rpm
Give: 7600; rpm
